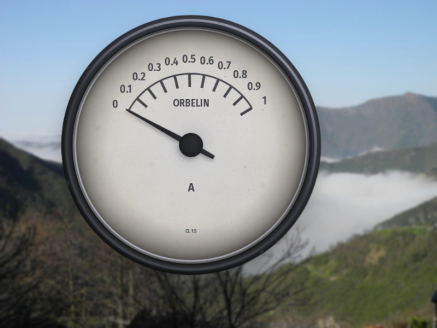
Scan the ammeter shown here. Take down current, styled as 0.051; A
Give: 0; A
